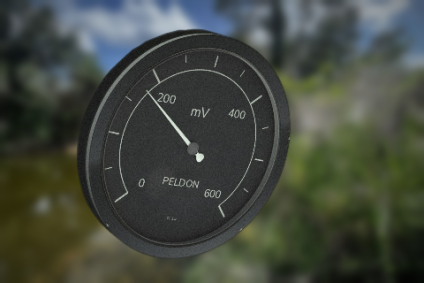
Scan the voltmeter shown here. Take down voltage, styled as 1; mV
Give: 175; mV
